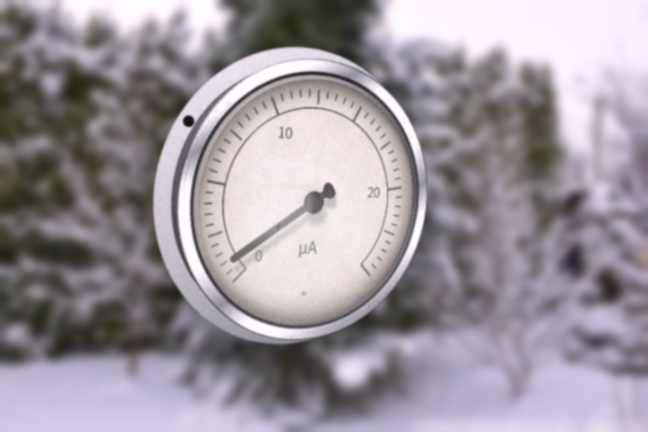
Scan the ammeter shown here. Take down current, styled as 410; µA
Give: 1; µA
